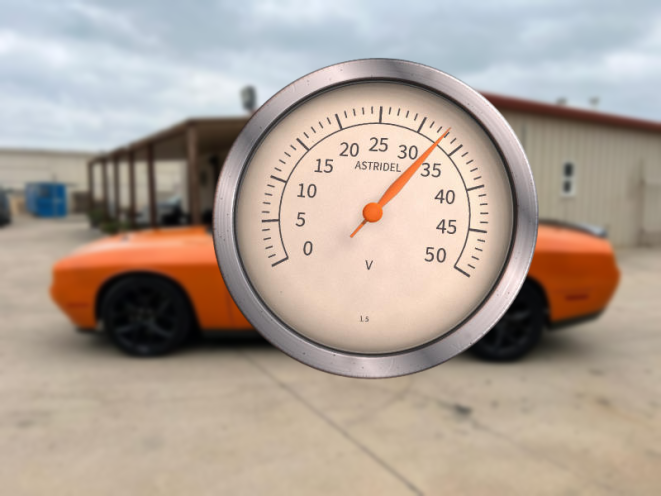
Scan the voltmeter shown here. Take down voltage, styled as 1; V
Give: 33; V
